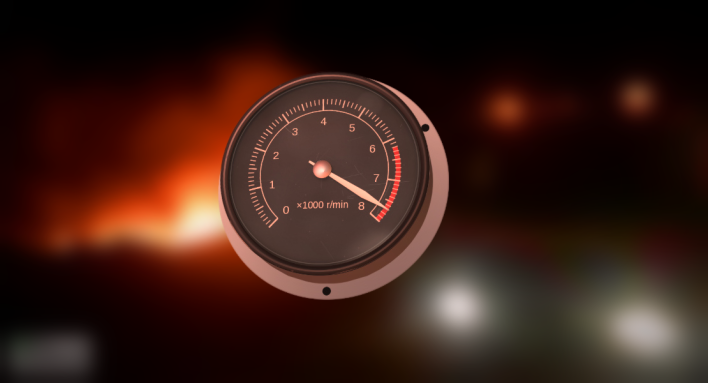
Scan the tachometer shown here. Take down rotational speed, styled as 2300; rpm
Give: 7700; rpm
